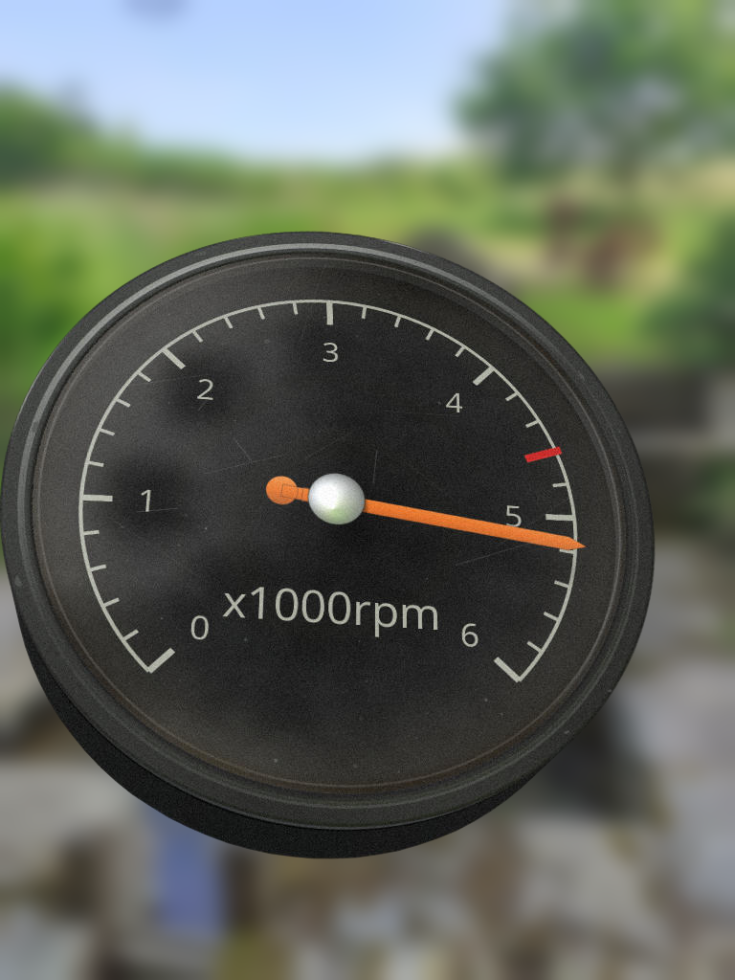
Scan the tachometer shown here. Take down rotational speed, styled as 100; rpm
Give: 5200; rpm
